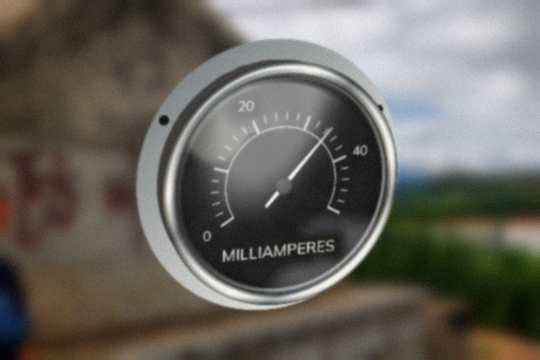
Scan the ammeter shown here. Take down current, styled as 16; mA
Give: 34; mA
